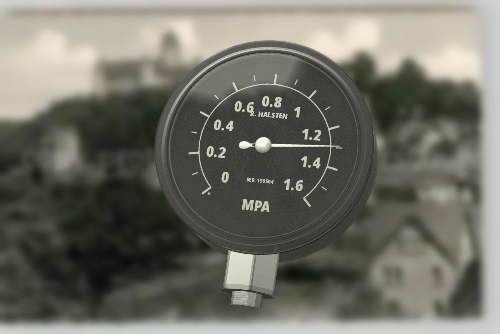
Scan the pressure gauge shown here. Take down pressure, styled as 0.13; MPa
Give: 1.3; MPa
